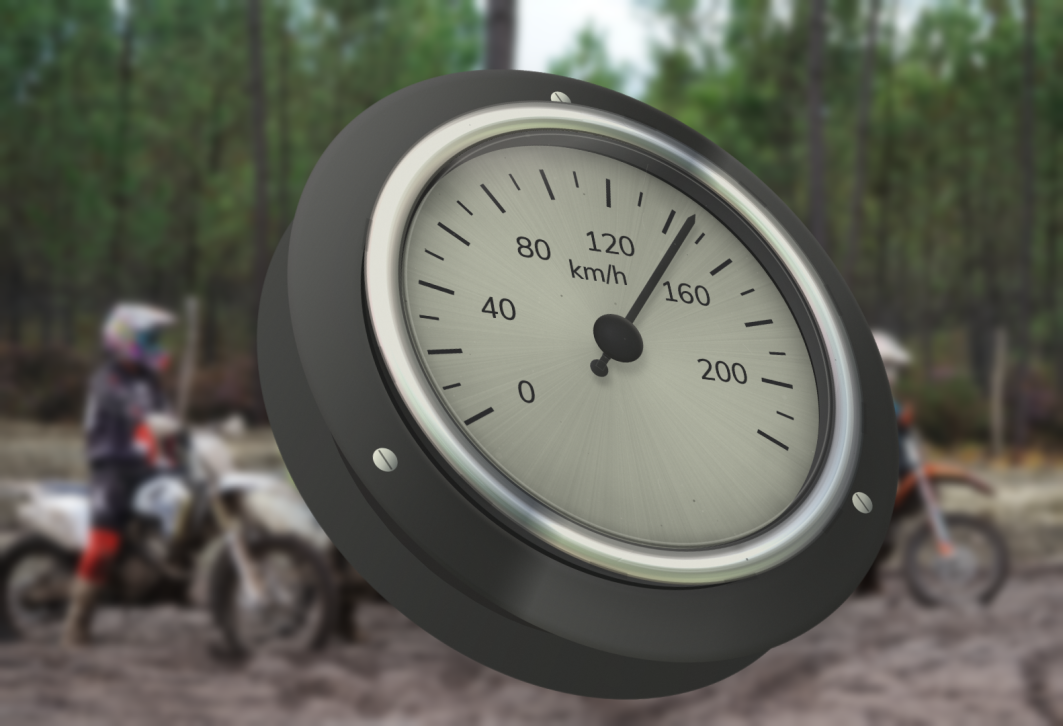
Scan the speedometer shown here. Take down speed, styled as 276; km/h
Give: 145; km/h
